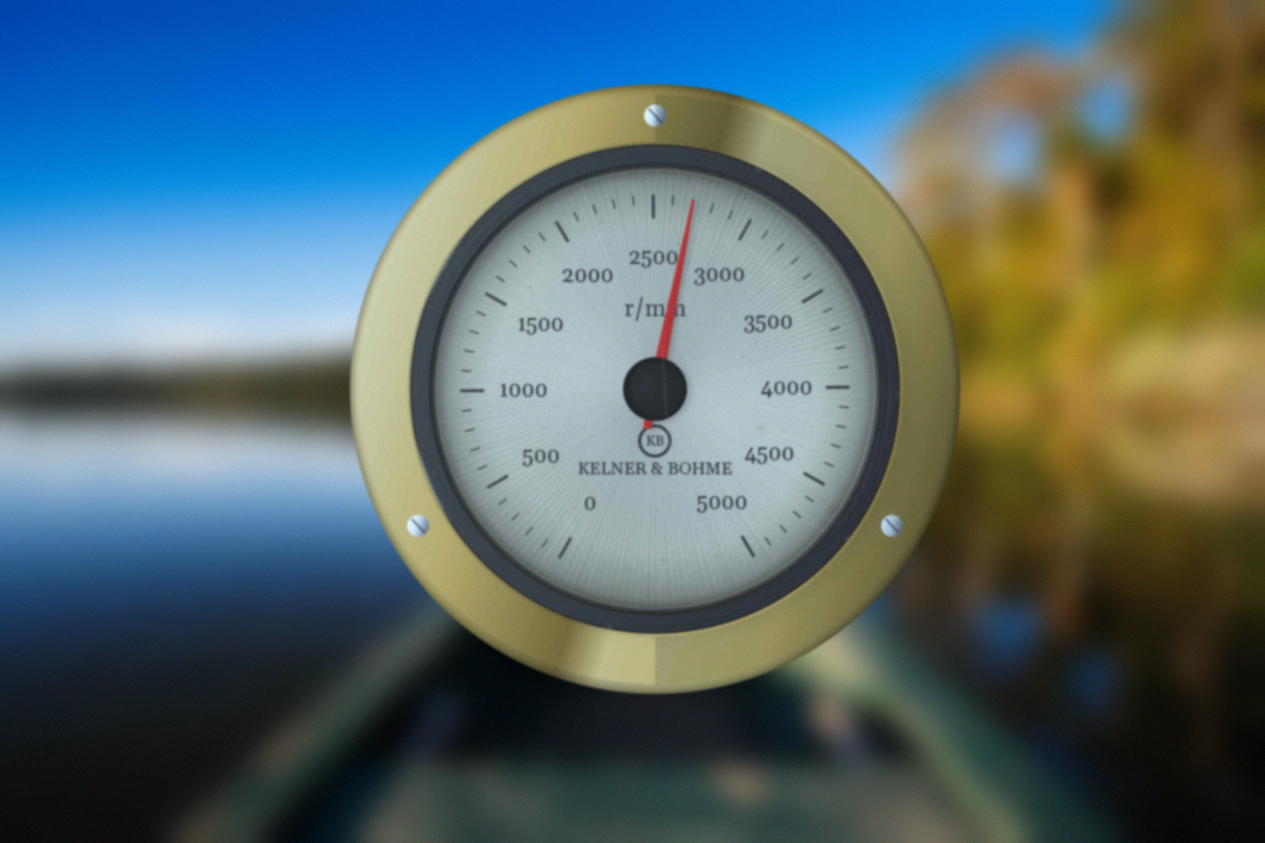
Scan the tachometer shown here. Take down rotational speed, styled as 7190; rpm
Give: 2700; rpm
